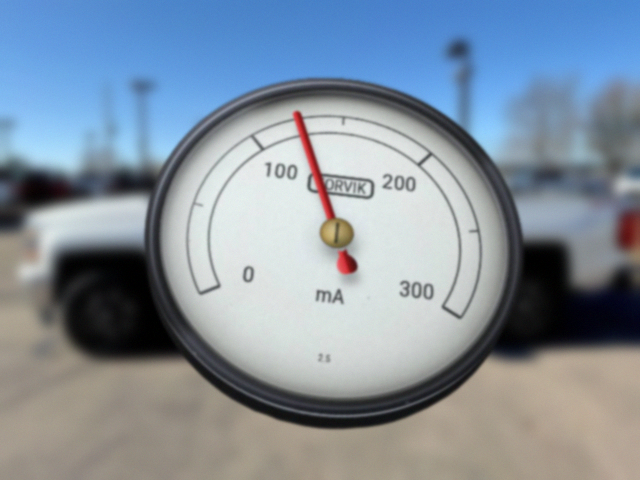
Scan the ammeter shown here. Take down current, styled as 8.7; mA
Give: 125; mA
